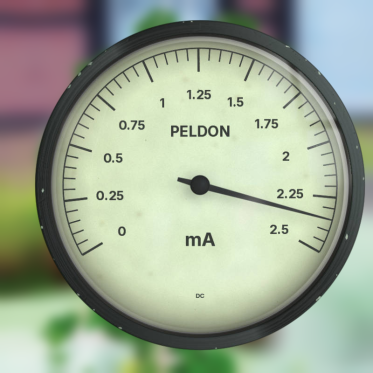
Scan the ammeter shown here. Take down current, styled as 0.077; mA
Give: 2.35; mA
